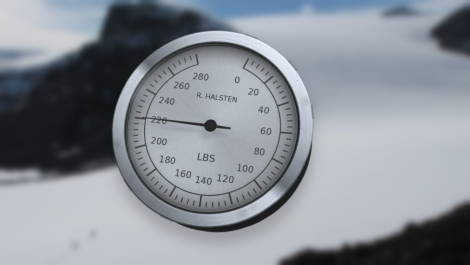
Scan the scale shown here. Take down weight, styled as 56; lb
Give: 220; lb
